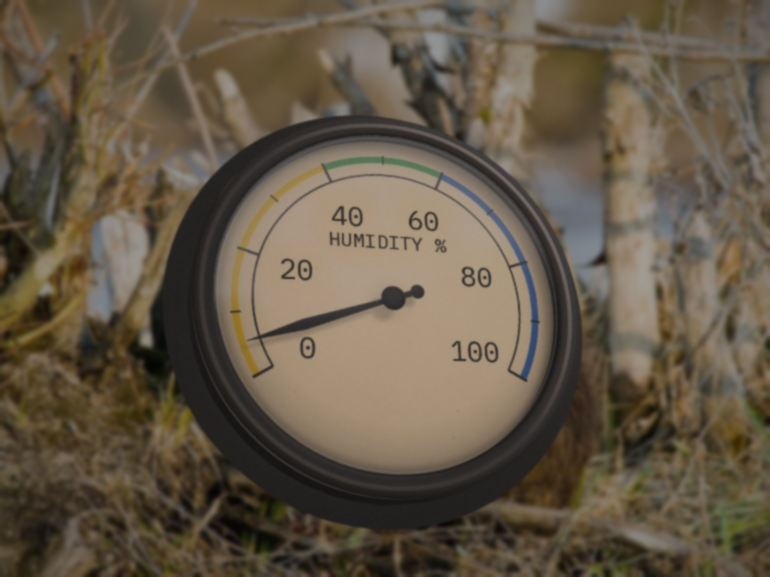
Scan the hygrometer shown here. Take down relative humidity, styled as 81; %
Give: 5; %
